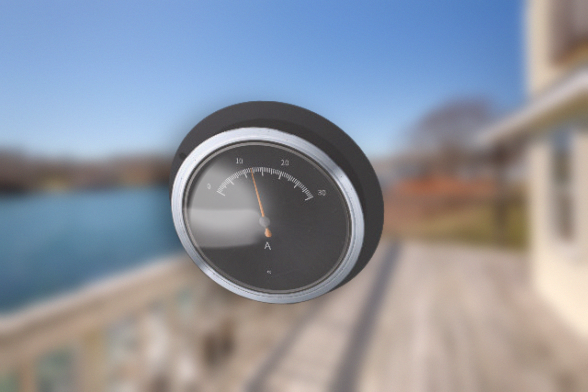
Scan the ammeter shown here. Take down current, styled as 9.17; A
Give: 12.5; A
